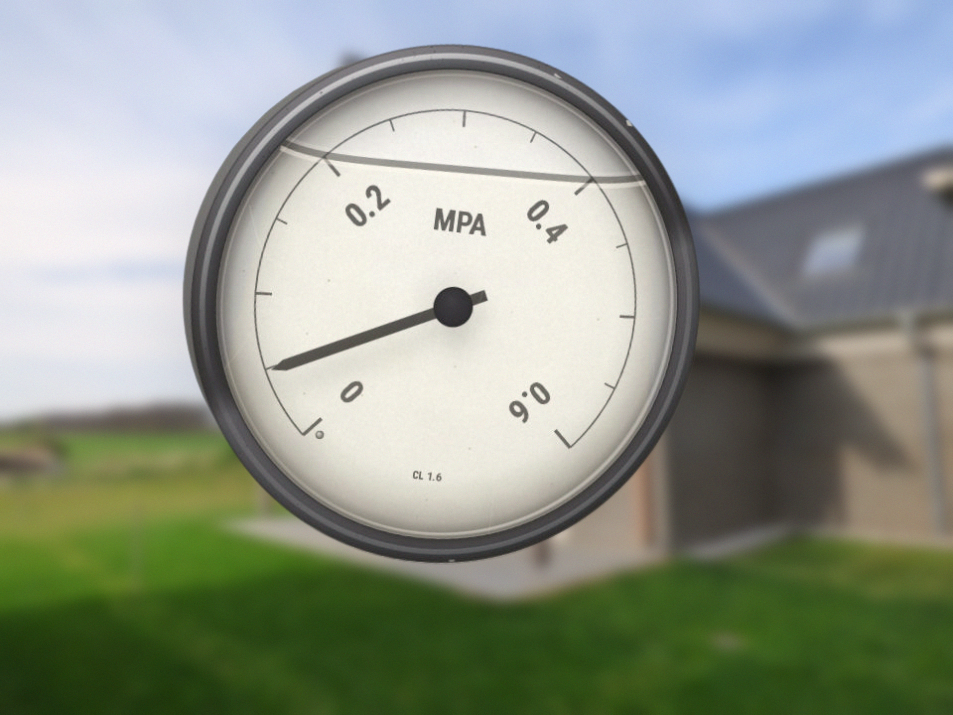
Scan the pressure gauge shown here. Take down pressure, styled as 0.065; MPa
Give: 0.05; MPa
